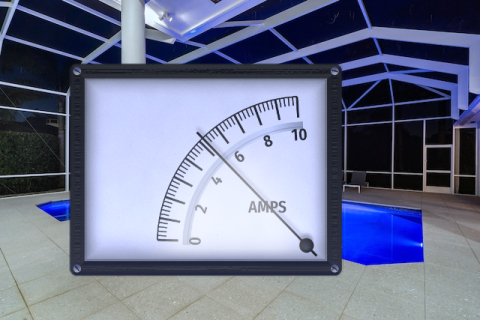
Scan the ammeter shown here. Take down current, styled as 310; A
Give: 5.2; A
